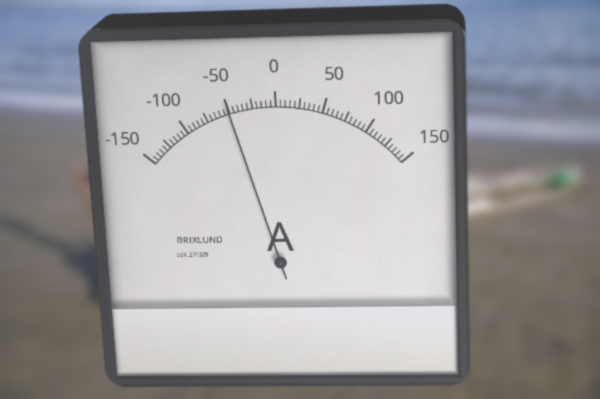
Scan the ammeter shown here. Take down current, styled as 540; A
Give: -50; A
